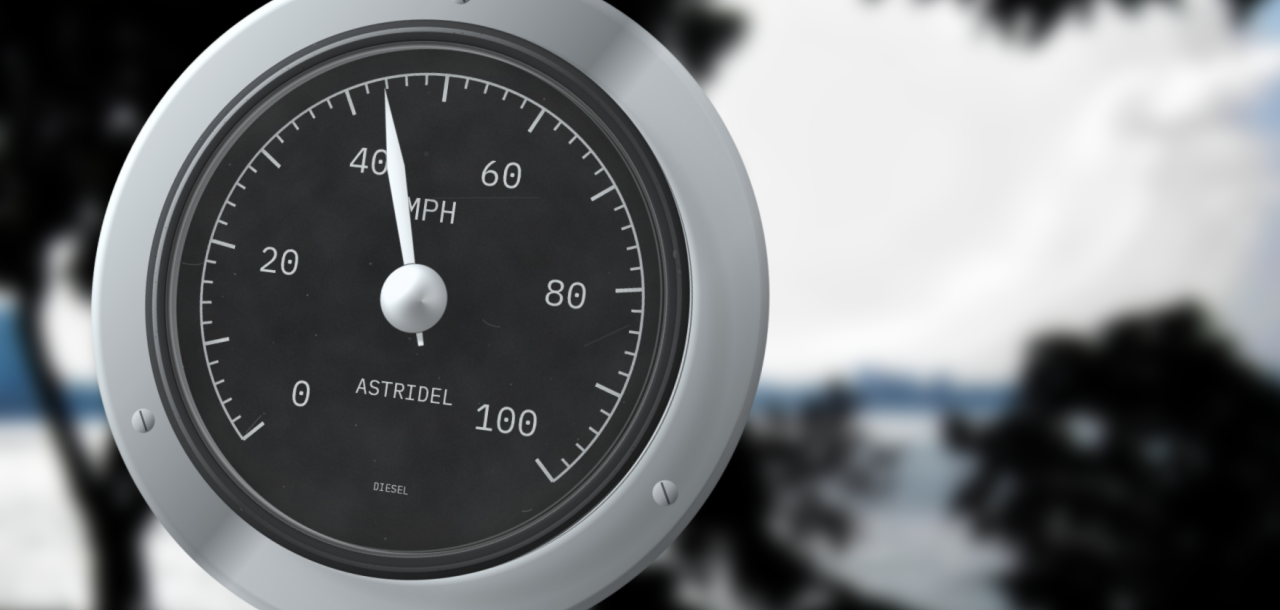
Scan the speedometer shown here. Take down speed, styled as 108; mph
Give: 44; mph
